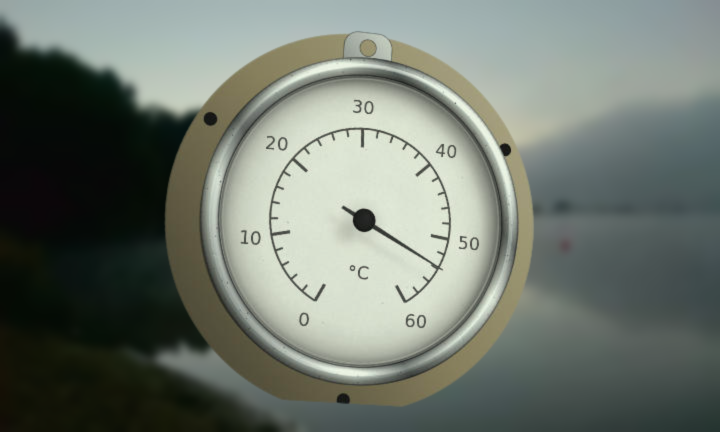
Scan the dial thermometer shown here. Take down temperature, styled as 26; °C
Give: 54; °C
